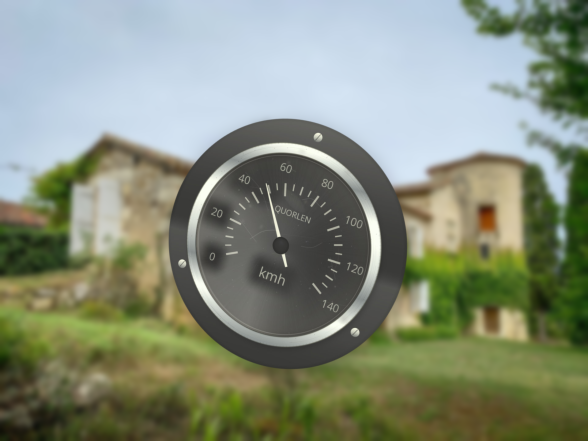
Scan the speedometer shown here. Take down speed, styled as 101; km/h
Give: 50; km/h
